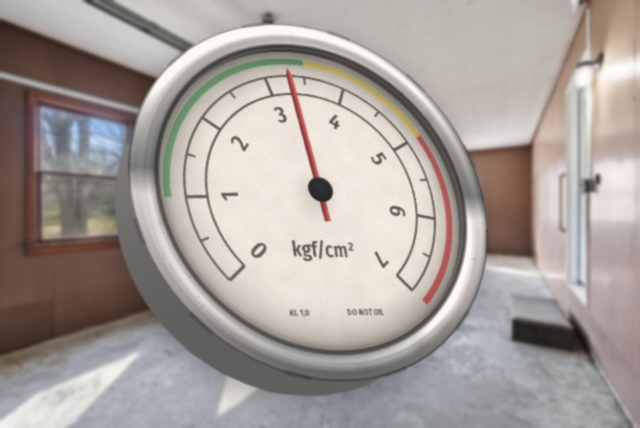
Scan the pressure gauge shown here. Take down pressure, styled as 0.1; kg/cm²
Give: 3.25; kg/cm²
